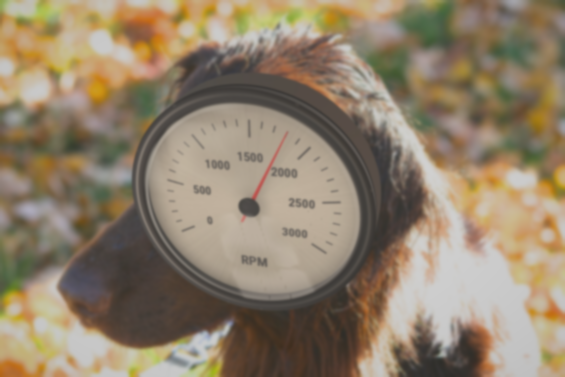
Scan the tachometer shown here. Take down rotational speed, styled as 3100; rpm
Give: 1800; rpm
